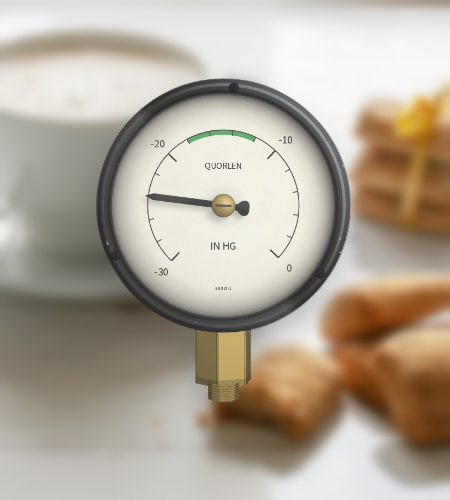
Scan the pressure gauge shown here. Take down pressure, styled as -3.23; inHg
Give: -24; inHg
